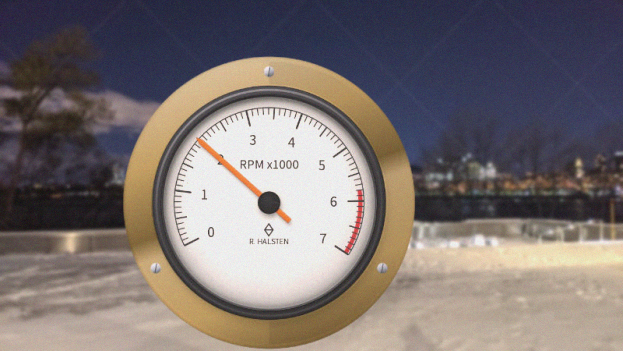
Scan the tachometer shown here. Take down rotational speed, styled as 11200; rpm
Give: 2000; rpm
